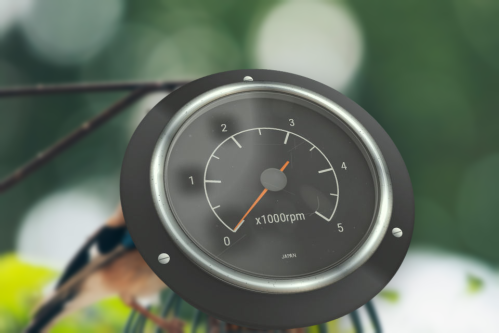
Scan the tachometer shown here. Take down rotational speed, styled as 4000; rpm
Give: 0; rpm
